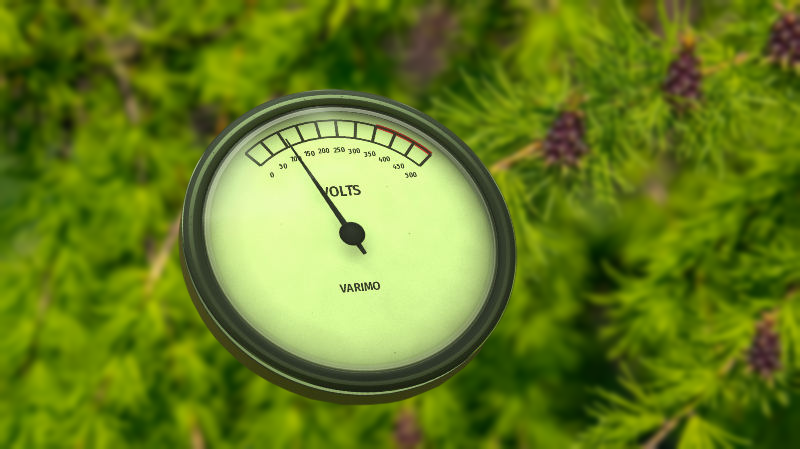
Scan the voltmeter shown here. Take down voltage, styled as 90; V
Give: 100; V
